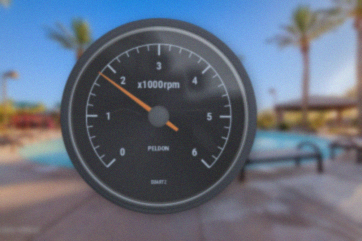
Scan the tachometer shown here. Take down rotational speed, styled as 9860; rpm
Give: 1800; rpm
